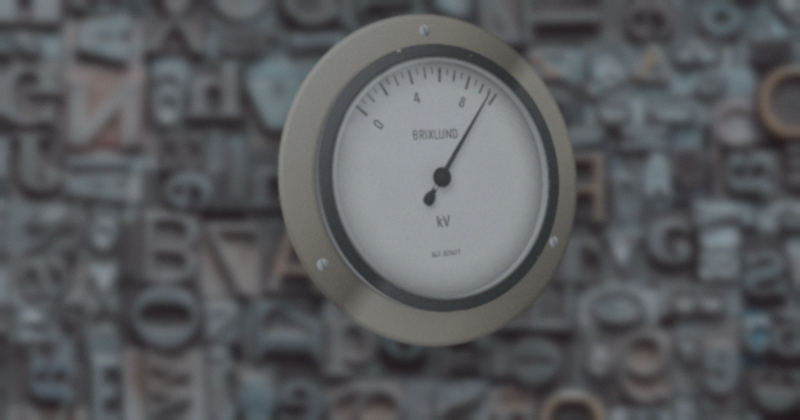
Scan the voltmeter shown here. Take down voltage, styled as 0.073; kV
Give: 9.5; kV
